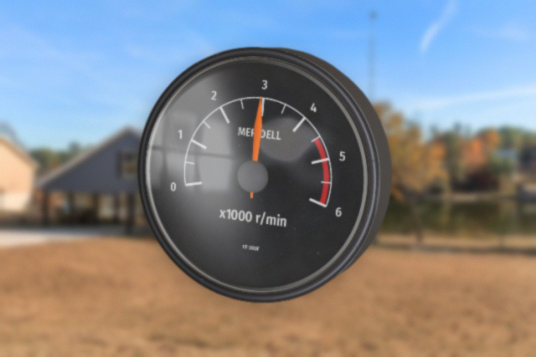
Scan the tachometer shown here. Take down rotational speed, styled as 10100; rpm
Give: 3000; rpm
